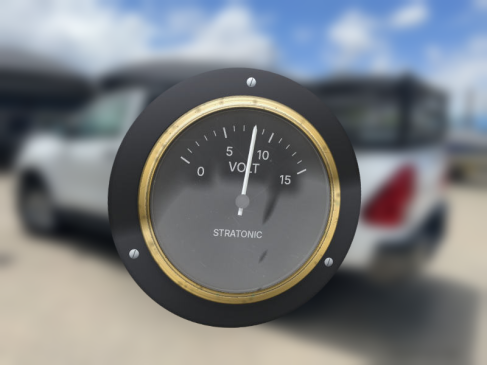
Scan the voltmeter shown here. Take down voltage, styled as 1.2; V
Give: 8; V
